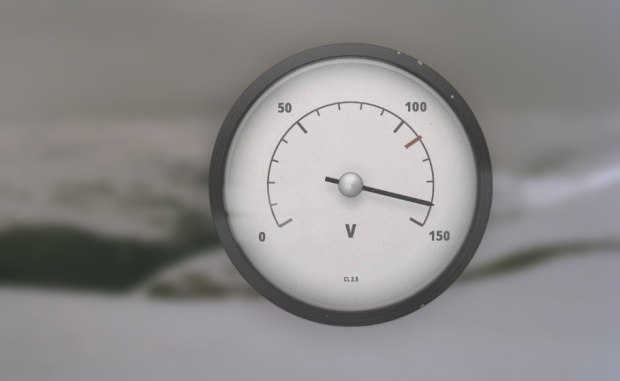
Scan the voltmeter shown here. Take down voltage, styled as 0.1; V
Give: 140; V
